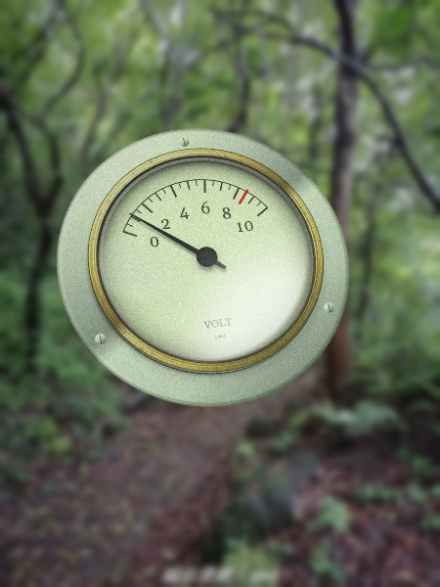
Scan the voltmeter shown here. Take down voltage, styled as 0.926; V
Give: 1; V
